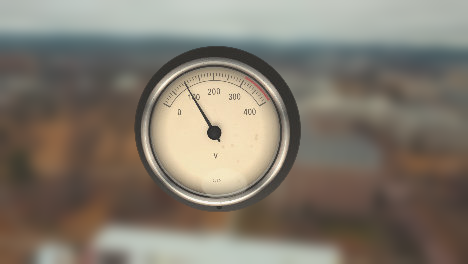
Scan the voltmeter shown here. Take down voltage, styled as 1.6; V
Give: 100; V
